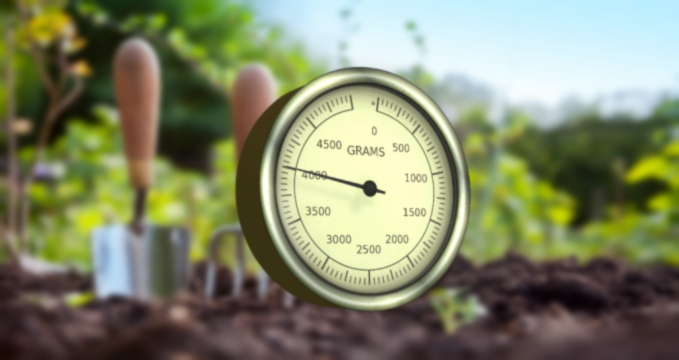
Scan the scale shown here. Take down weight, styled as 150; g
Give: 4000; g
